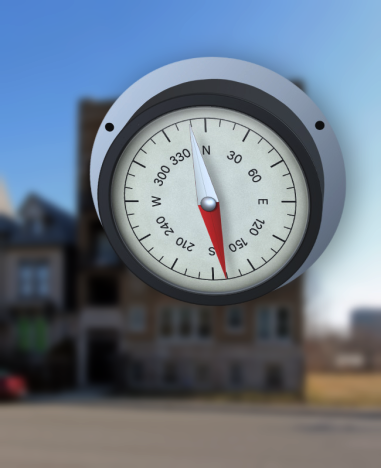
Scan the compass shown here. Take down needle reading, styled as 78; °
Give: 170; °
